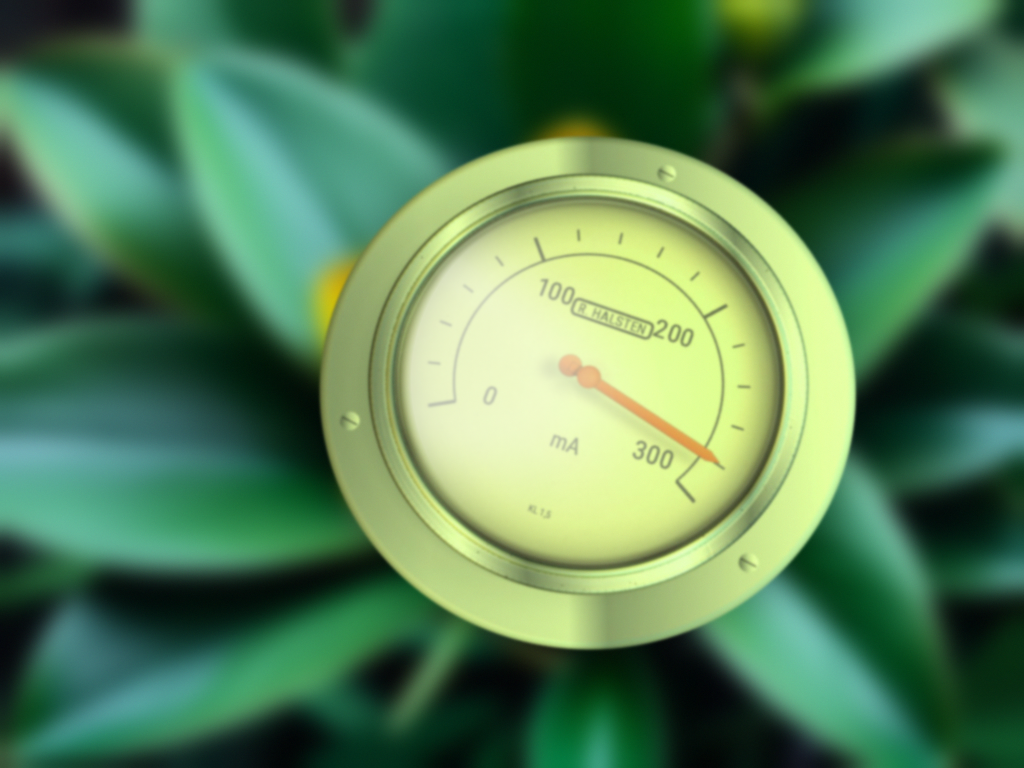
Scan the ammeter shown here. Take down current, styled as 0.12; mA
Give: 280; mA
